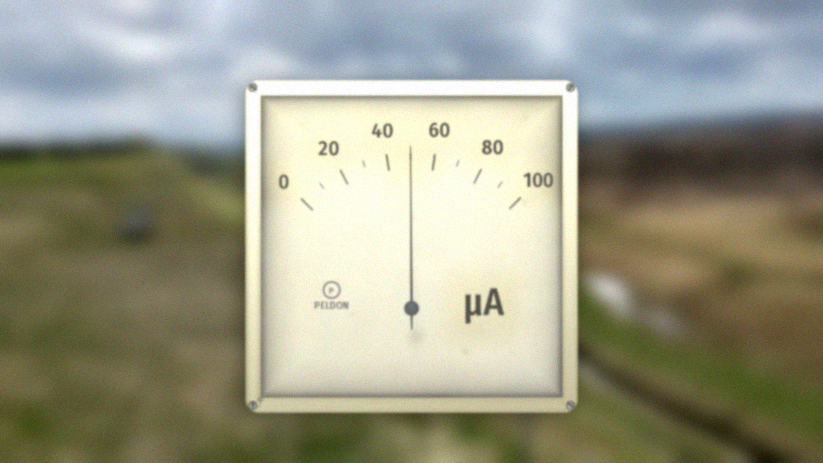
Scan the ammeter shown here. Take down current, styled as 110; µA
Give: 50; µA
